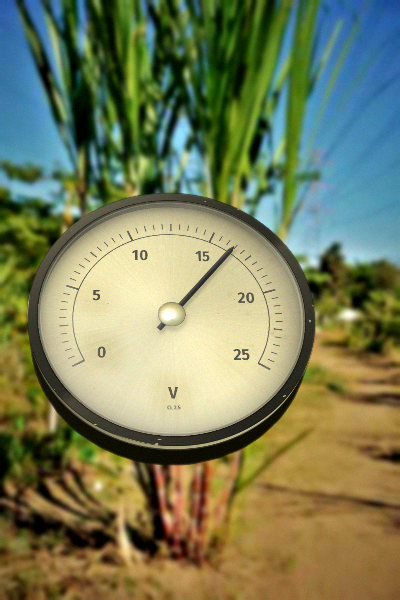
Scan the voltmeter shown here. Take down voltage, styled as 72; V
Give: 16.5; V
